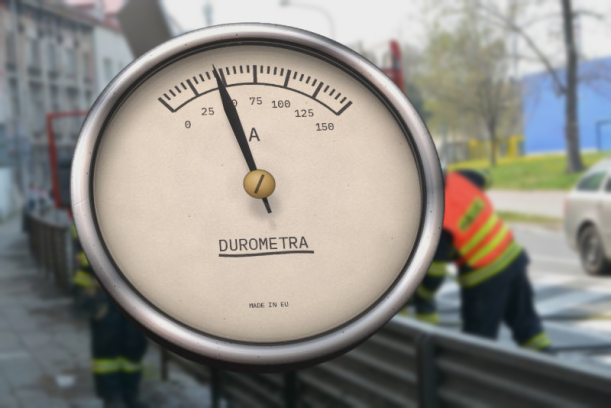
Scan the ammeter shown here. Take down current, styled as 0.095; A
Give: 45; A
